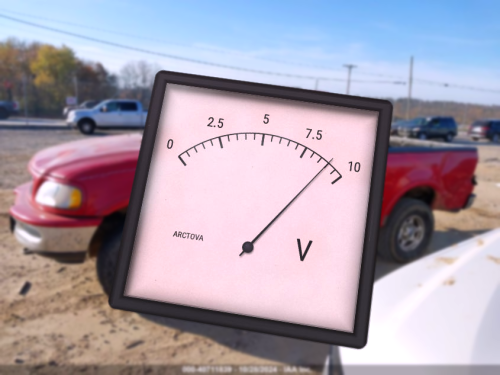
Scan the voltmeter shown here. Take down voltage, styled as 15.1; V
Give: 9; V
